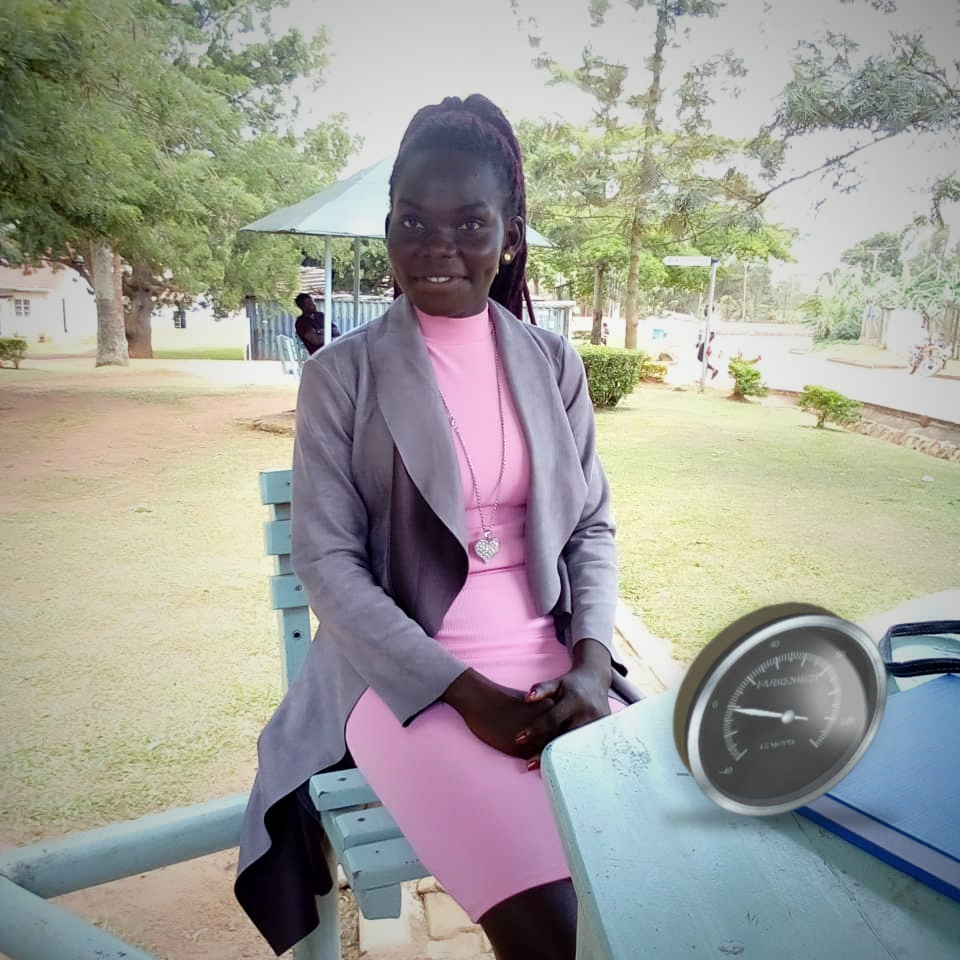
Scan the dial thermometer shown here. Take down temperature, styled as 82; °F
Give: 0; °F
